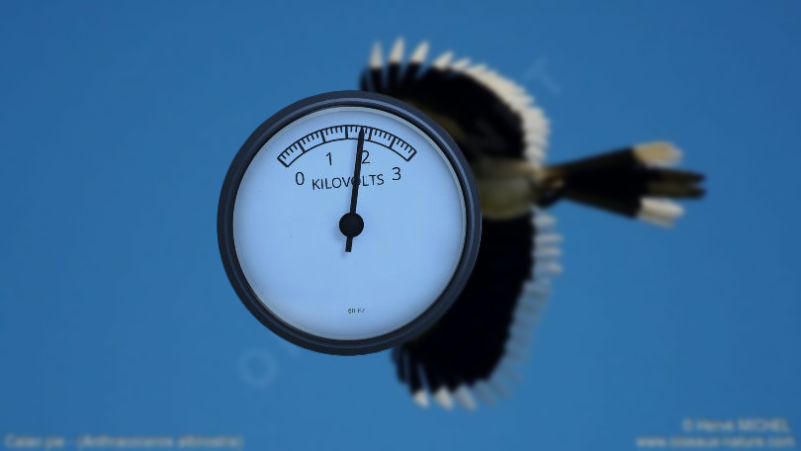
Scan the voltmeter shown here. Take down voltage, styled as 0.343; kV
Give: 1.8; kV
